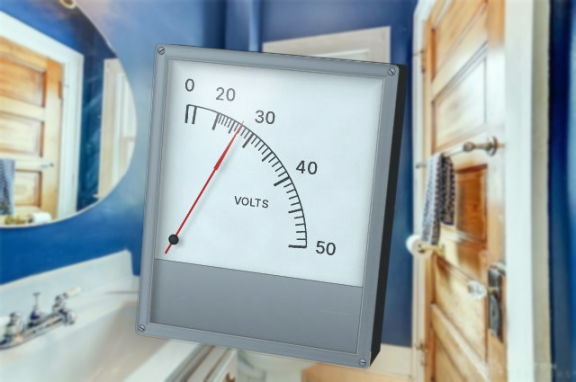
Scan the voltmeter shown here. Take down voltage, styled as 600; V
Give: 27; V
